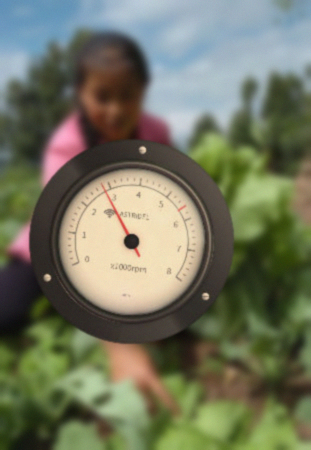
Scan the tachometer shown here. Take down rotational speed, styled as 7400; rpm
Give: 2800; rpm
